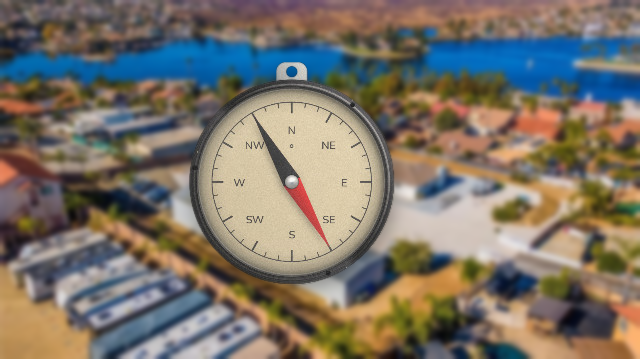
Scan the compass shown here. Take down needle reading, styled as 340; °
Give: 150; °
